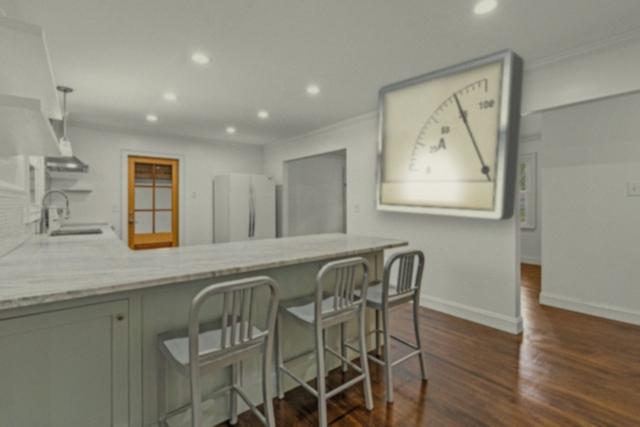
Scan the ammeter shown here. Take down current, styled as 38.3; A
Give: 75; A
